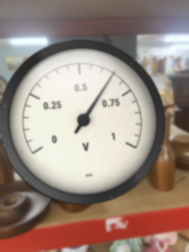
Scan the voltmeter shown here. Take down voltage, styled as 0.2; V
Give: 0.65; V
